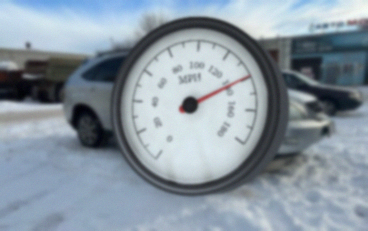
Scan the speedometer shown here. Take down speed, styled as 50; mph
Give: 140; mph
